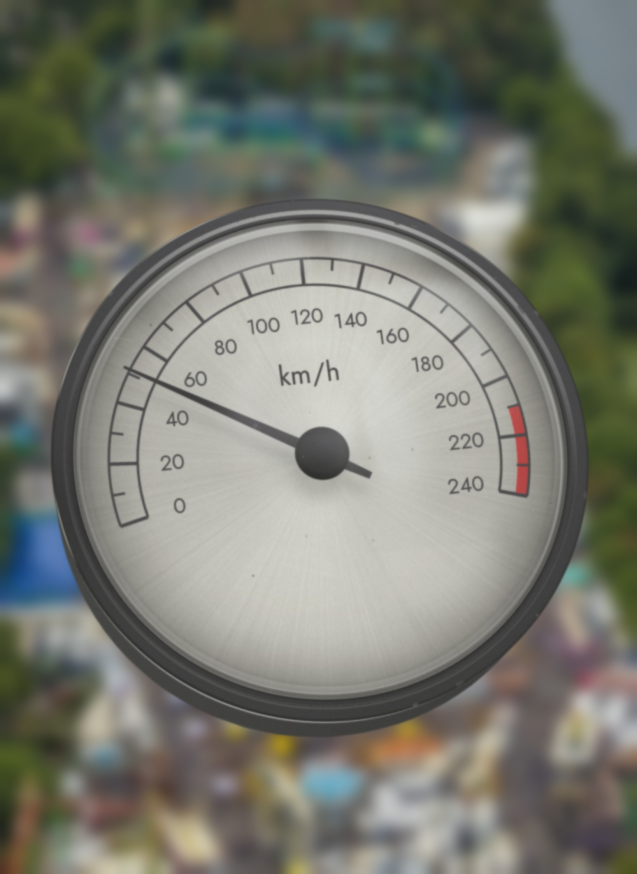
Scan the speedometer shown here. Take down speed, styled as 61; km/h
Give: 50; km/h
